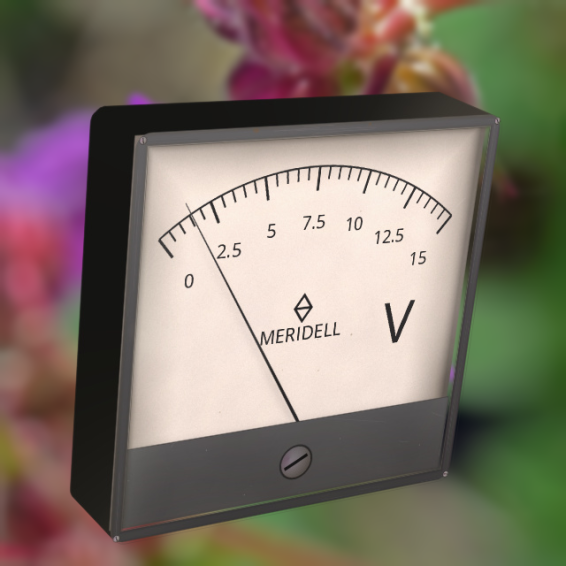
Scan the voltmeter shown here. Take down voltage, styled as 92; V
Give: 1.5; V
